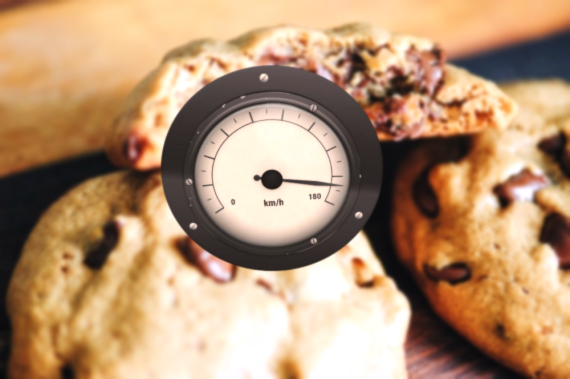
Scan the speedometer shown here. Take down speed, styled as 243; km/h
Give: 165; km/h
